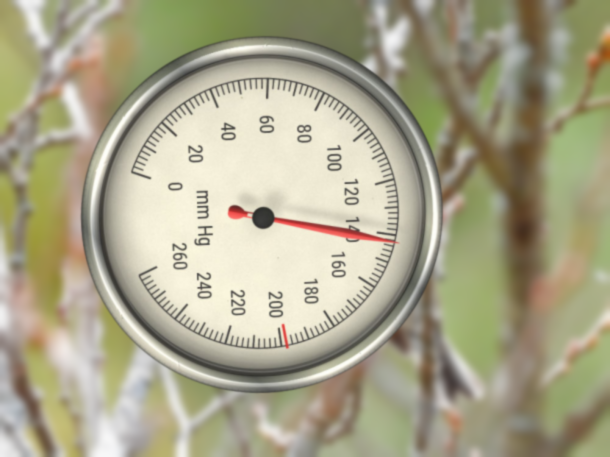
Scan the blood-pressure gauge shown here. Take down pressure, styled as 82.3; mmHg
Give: 142; mmHg
